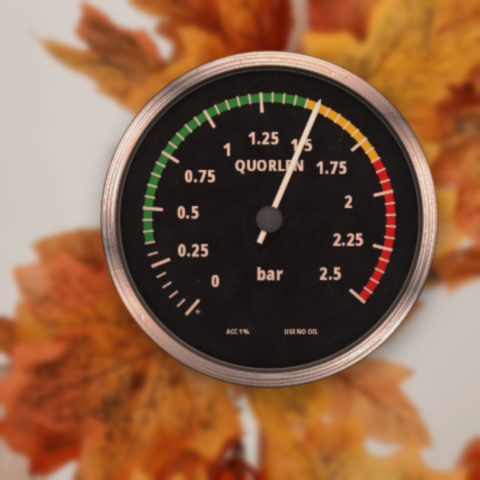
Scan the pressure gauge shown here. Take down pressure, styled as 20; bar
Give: 1.5; bar
